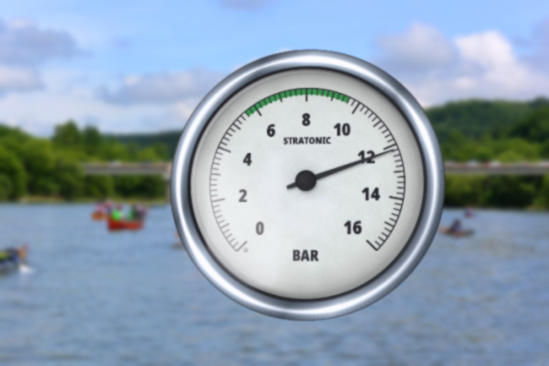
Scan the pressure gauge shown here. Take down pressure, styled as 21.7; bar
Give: 12.2; bar
